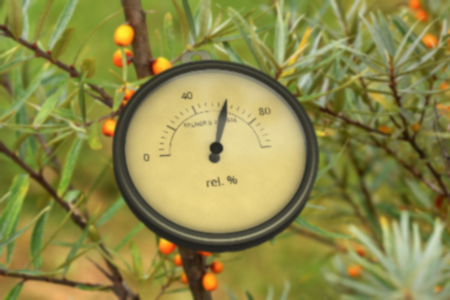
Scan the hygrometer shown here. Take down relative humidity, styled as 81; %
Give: 60; %
